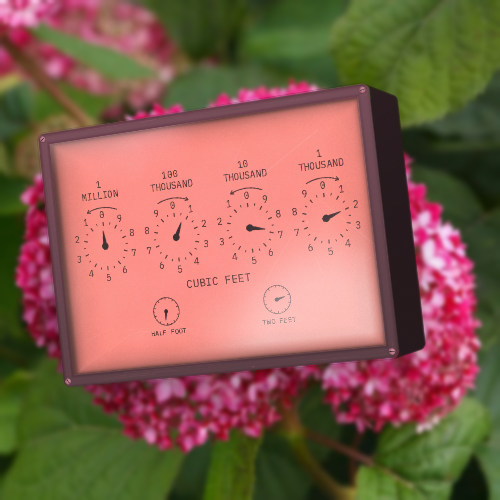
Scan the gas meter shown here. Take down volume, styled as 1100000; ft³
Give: 7200; ft³
